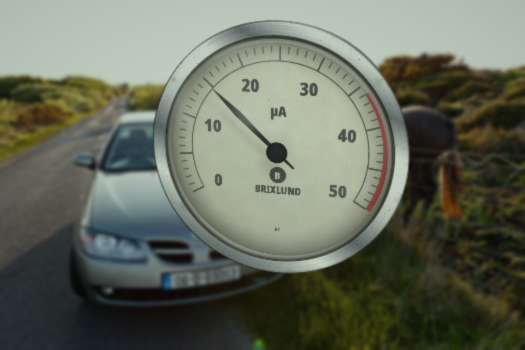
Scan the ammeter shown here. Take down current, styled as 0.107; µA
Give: 15; µA
